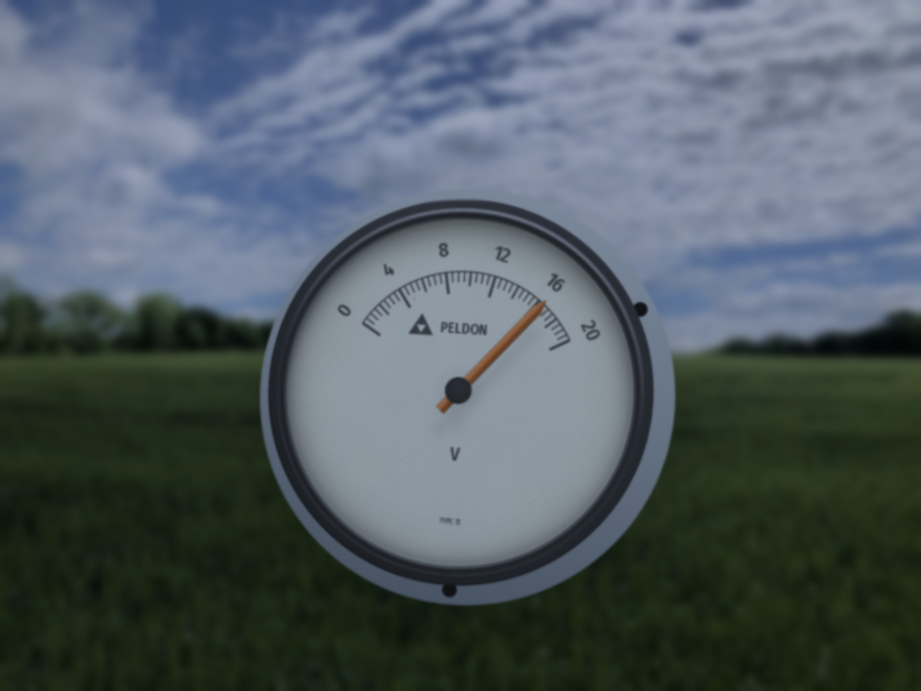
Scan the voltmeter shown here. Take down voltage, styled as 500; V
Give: 16.5; V
